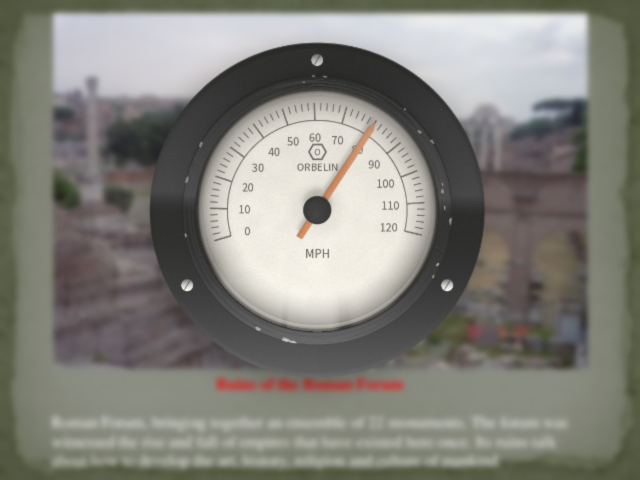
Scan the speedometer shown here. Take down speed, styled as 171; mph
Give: 80; mph
